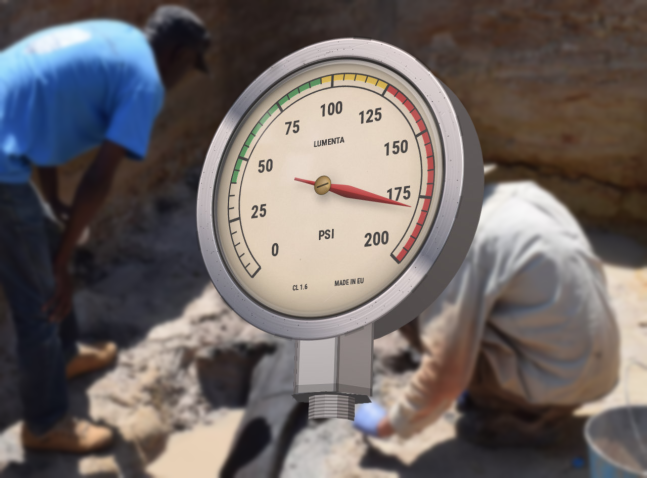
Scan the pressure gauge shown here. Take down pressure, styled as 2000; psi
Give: 180; psi
